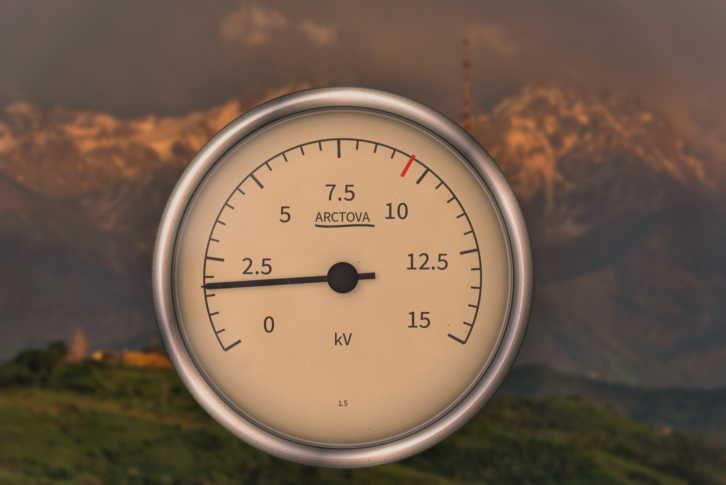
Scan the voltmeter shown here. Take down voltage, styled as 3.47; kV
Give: 1.75; kV
